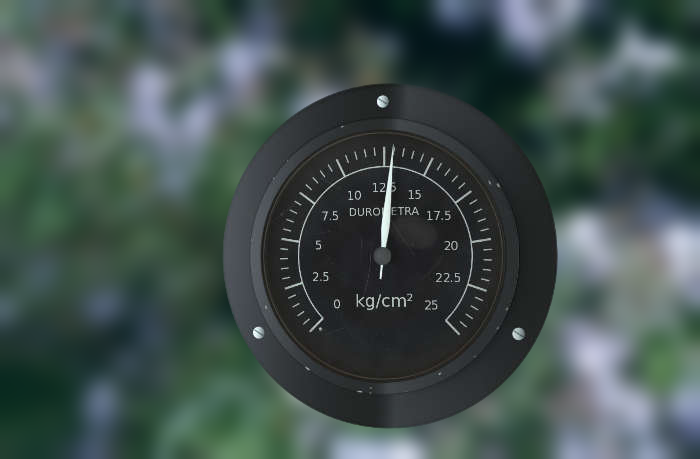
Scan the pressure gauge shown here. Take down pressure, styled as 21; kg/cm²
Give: 13; kg/cm²
